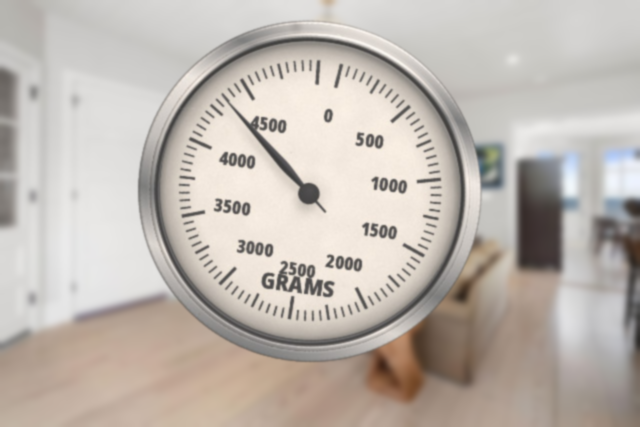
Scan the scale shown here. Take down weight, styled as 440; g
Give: 4350; g
